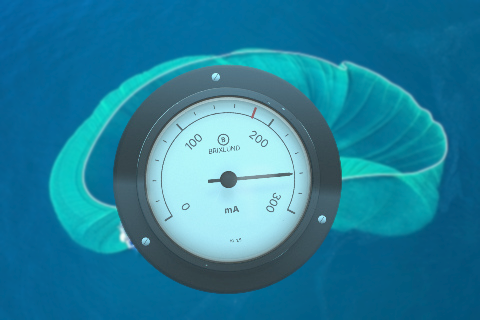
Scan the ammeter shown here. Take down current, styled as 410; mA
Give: 260; mA
